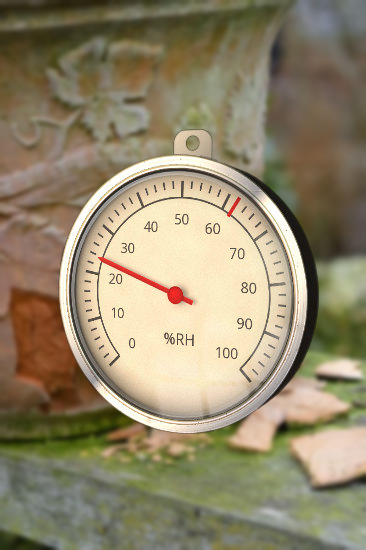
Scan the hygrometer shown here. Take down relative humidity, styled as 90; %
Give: 24; %
